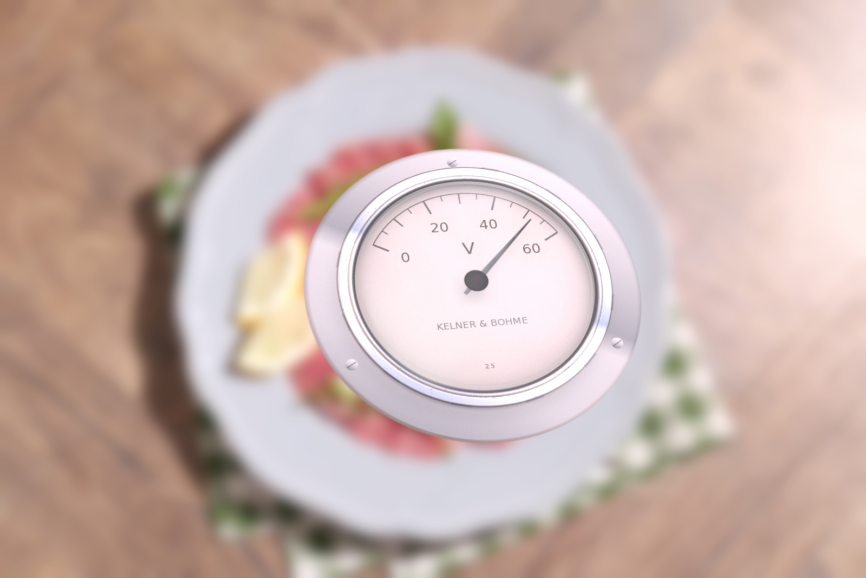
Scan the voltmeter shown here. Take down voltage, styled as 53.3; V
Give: 52.5; V
